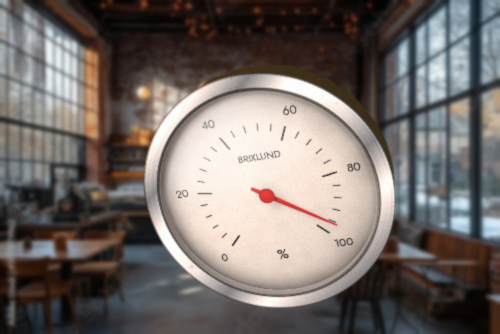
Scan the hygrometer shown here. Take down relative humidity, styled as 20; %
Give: 96; %
